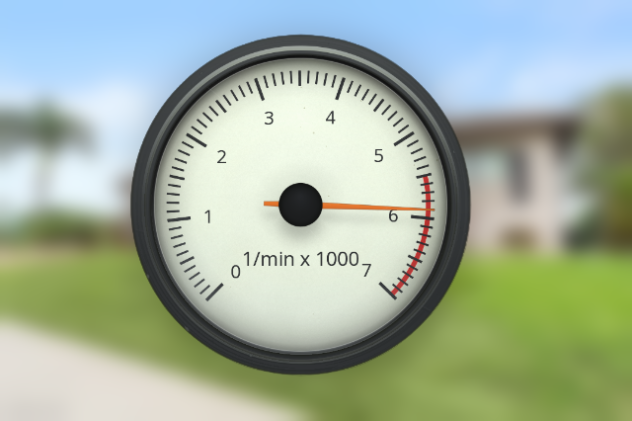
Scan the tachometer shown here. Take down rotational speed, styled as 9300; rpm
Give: 5900; rpm
